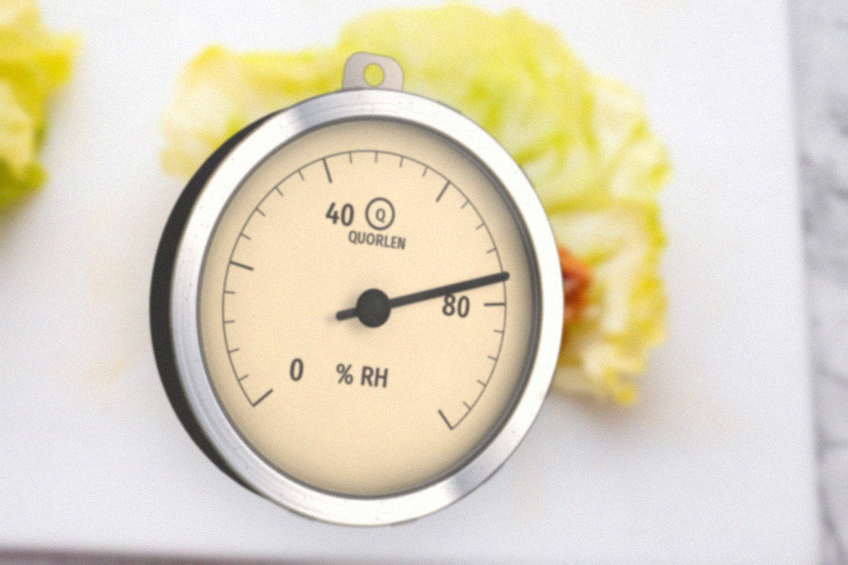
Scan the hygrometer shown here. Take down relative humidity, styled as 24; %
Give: 76; %
